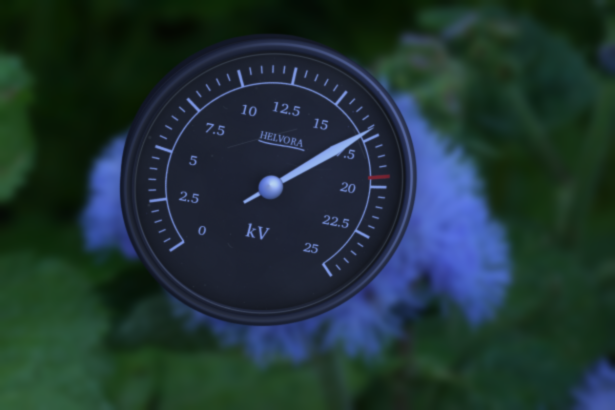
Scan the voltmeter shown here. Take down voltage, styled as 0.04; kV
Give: 17; kV
